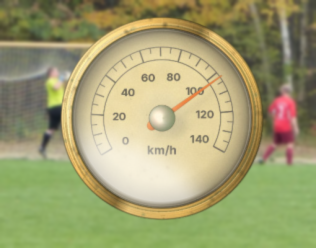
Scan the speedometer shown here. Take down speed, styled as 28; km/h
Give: 102.5; km/h
